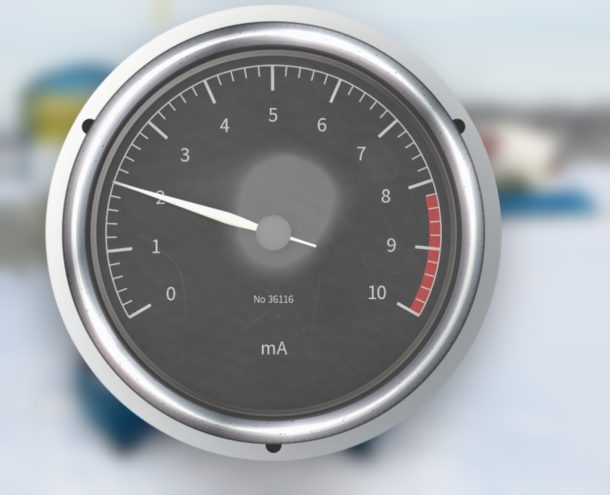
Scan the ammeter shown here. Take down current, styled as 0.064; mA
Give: 2; mA
